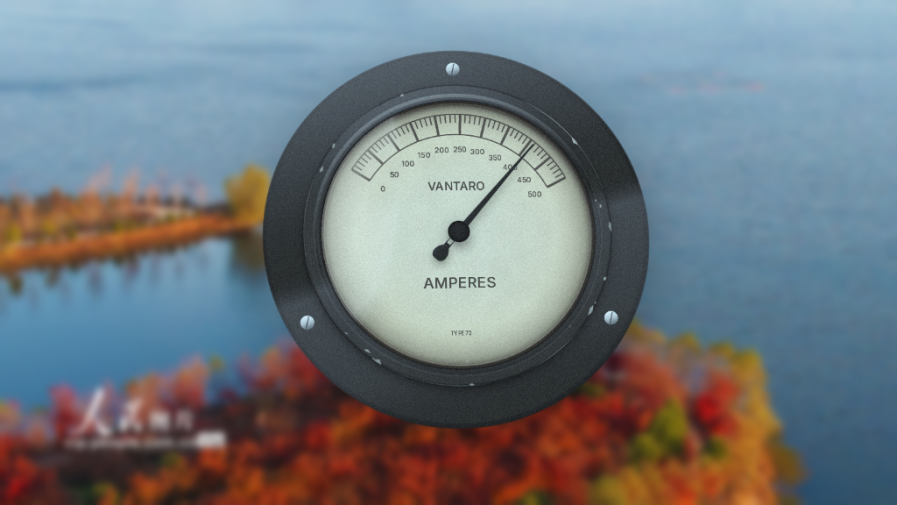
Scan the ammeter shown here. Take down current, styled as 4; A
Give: 410; A
